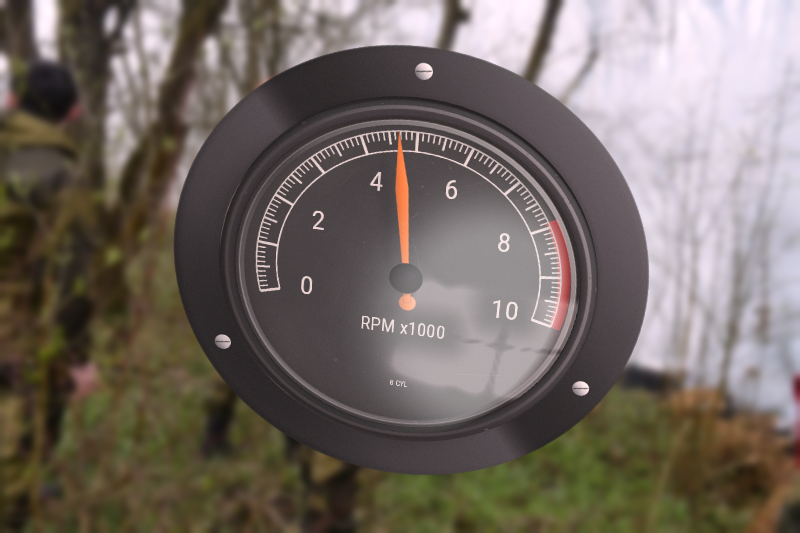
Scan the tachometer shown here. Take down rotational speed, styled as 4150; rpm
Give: 4700; rpm
